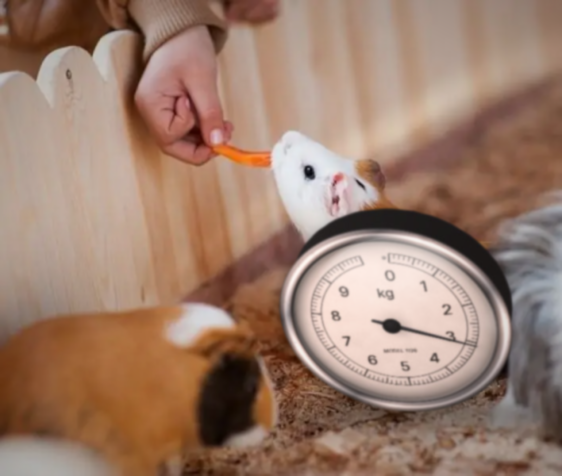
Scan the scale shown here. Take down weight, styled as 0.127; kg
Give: 3; kg
